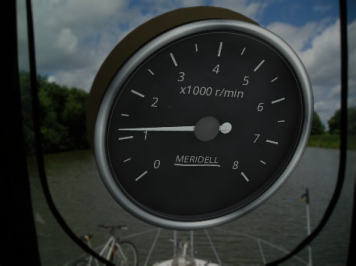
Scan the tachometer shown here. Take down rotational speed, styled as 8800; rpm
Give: 1250; rpm
